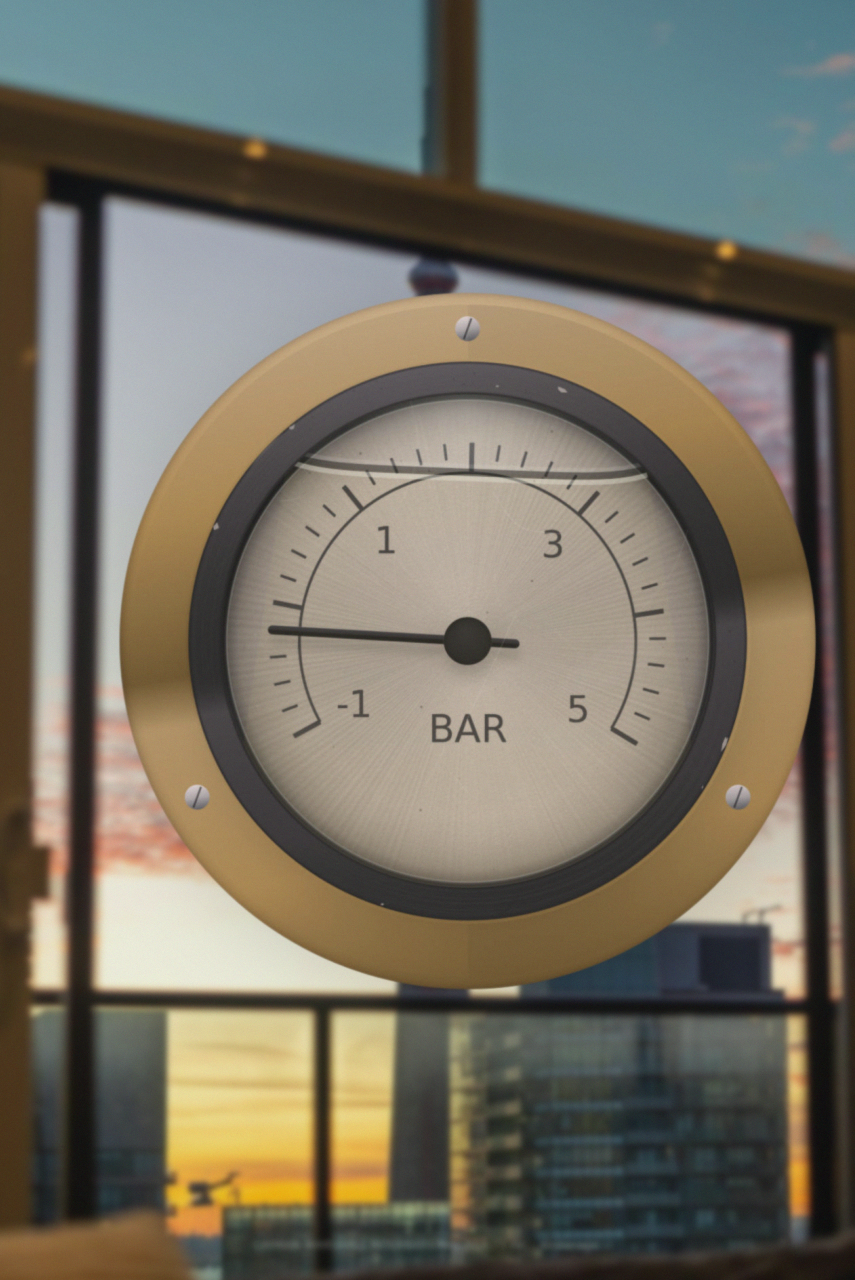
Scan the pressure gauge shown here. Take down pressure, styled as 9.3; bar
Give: -0.2; bar
